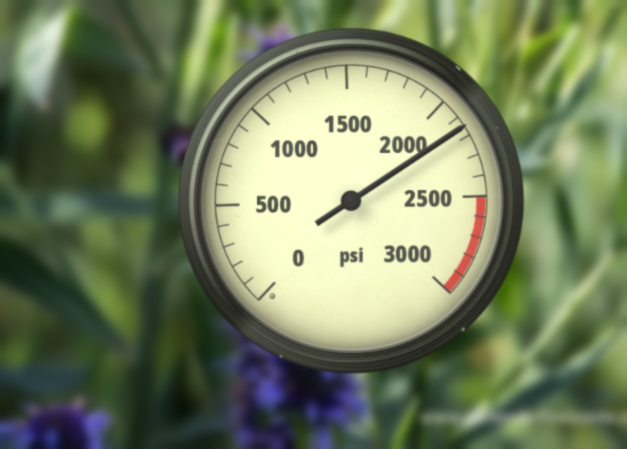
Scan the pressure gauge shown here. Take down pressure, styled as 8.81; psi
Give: 2150; psi
